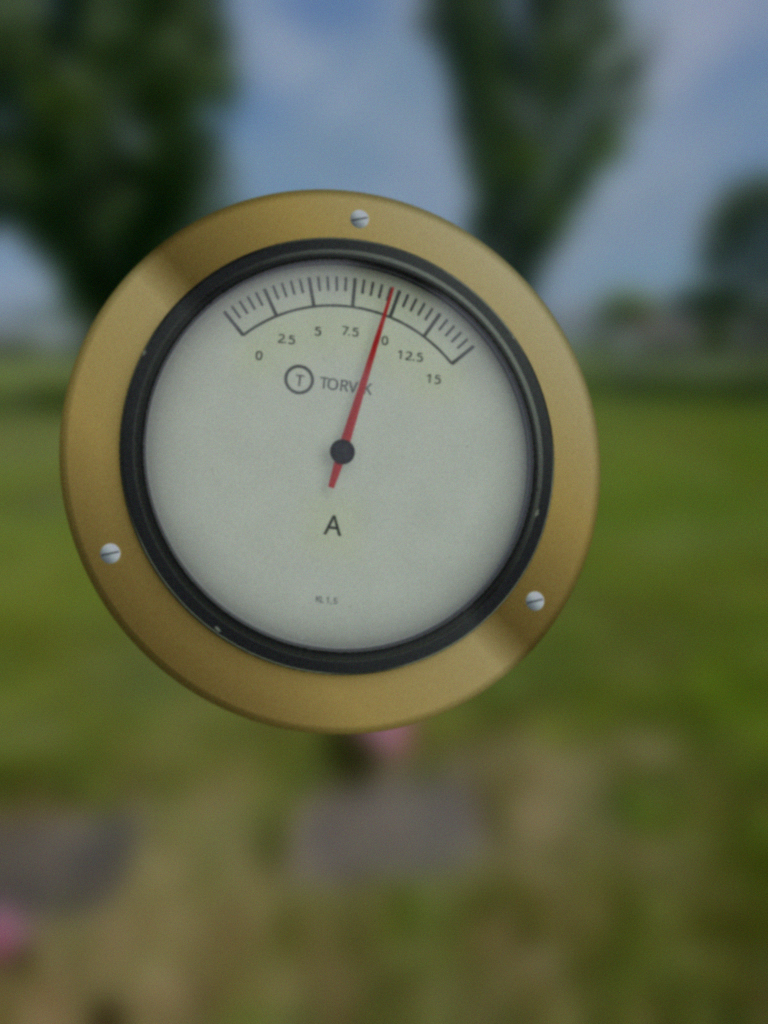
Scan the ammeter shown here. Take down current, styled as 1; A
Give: 9.5; A
